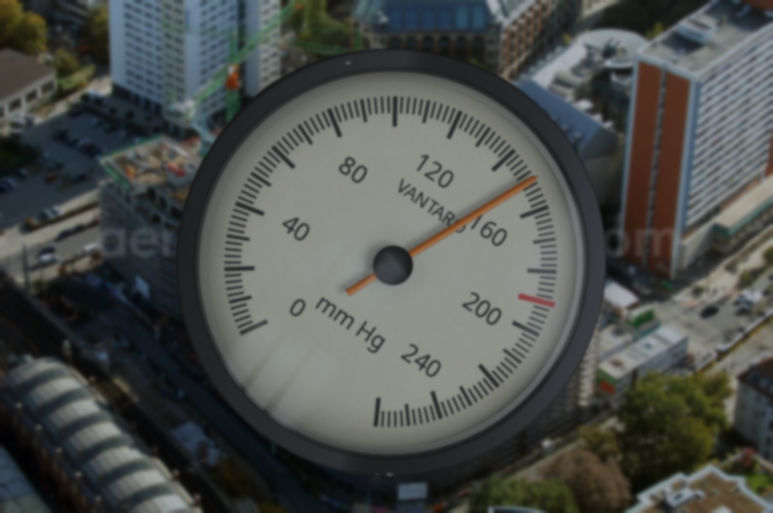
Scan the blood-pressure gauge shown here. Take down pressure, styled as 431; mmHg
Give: 150; mmHg
